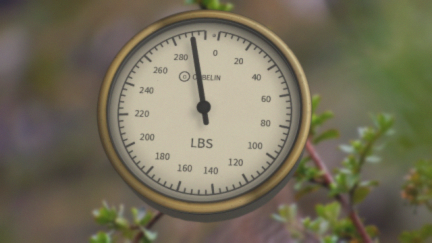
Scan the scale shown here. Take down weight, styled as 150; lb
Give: 292; lb
